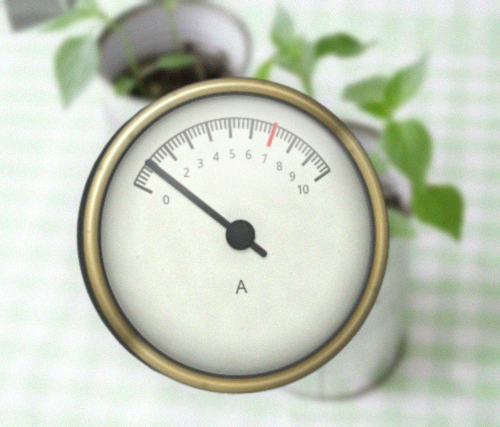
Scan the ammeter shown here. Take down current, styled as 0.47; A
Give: 1; A
